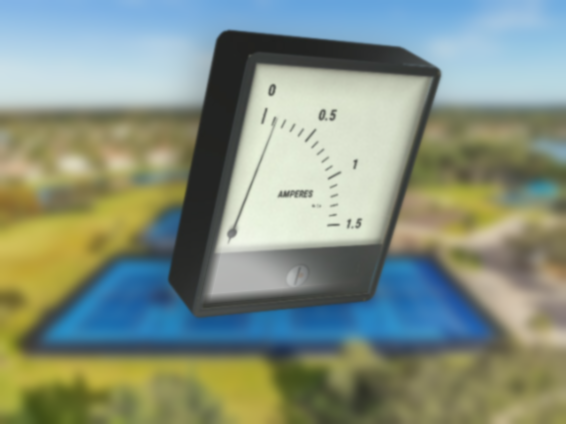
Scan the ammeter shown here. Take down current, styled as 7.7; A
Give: 0.1; A
